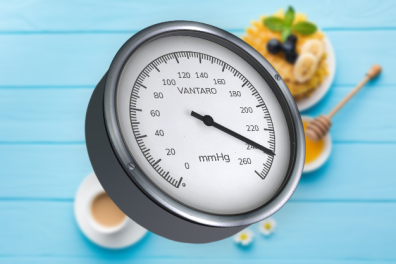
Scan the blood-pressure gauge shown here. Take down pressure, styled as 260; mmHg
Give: 240; mmHg
